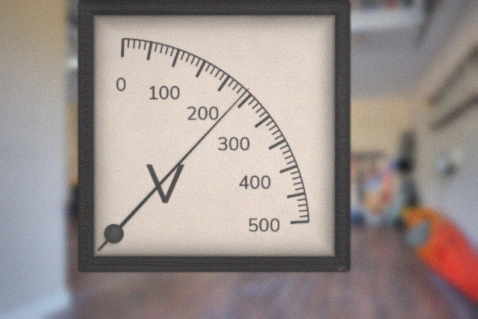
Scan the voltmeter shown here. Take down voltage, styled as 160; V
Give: 240; V
